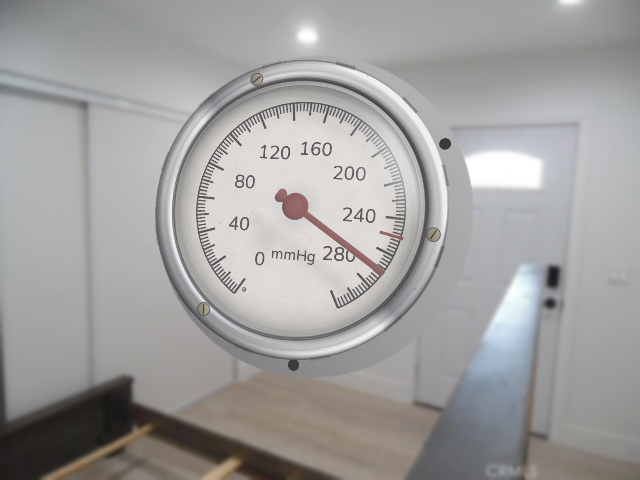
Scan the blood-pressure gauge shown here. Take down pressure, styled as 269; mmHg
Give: 270; mmHg
